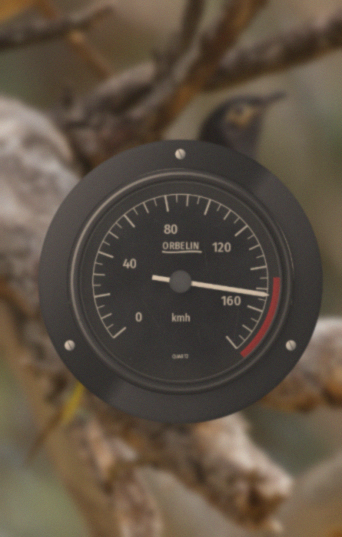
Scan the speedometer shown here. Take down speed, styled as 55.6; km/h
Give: 152.5; km/h
